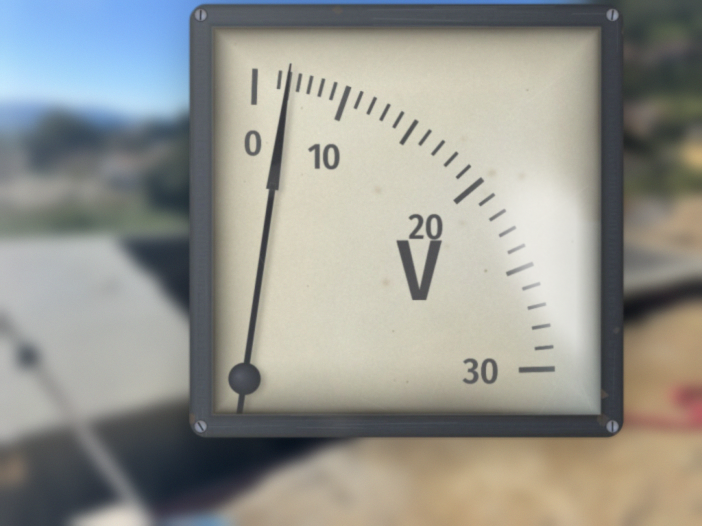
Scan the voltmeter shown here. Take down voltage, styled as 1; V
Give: 5; V
